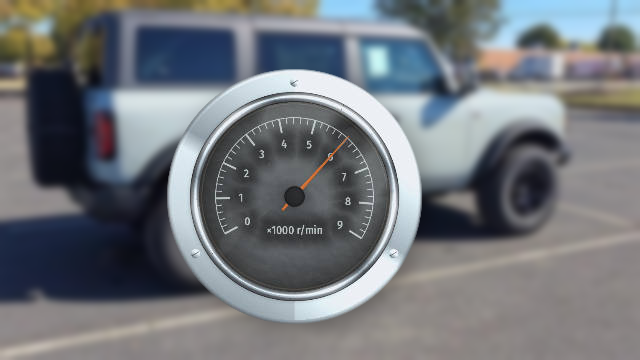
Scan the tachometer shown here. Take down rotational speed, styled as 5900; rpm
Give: 6000; rpm
